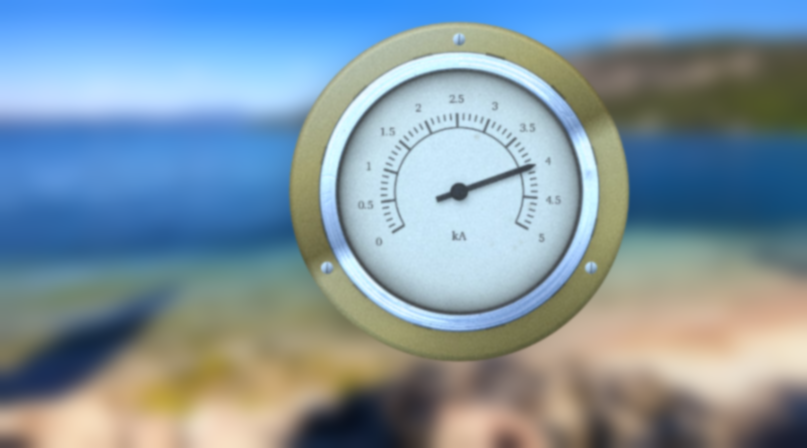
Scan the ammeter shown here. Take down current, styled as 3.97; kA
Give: 4; kA
